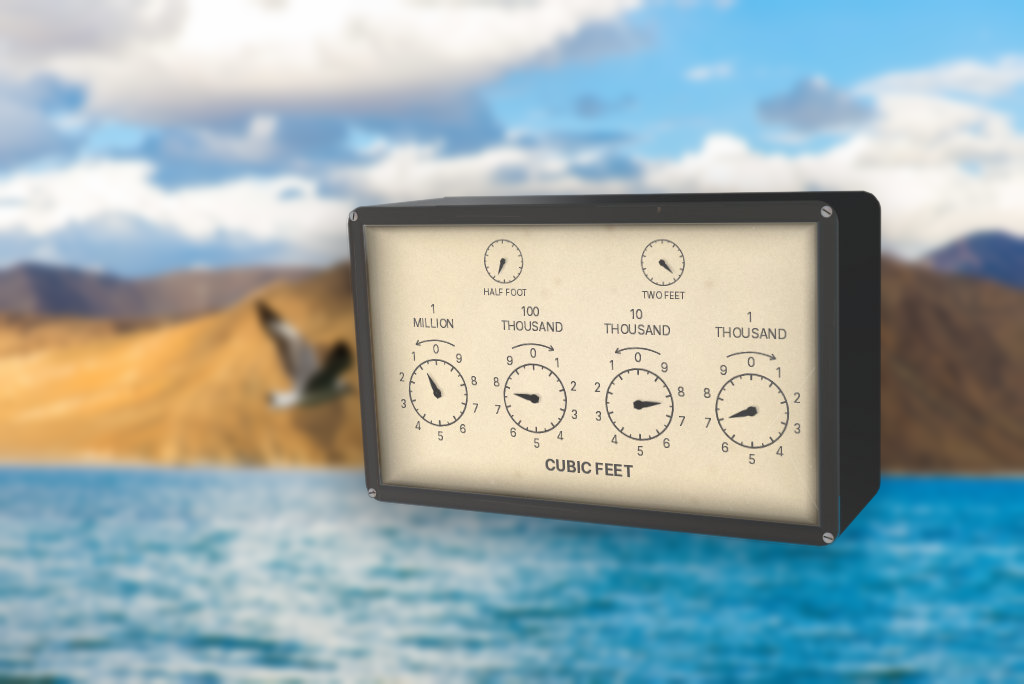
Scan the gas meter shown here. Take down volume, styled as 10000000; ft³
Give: 77700; ft³
